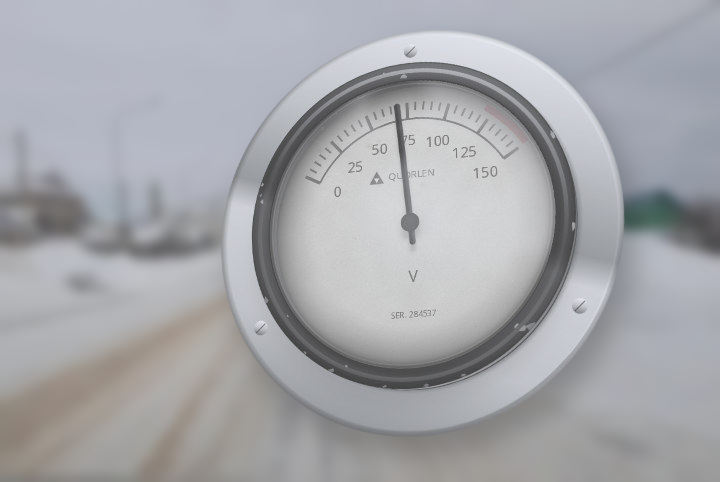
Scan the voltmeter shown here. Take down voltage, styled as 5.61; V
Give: 70; V
